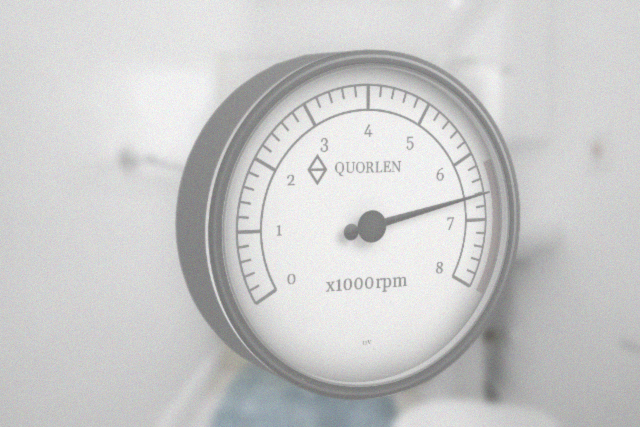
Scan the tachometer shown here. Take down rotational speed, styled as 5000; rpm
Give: 6600; rpm
